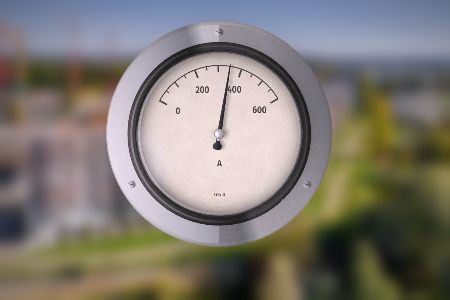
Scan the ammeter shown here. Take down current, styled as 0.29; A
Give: 350; A
